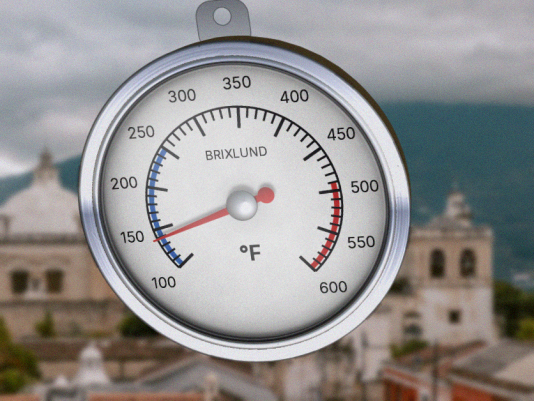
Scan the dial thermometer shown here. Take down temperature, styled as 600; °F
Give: 140; °F
